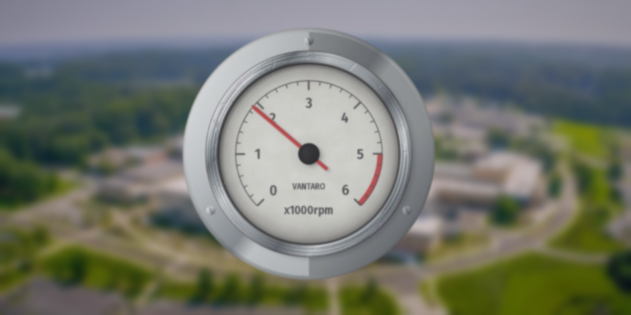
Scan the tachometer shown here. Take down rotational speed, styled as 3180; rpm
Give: 1900; rpm
